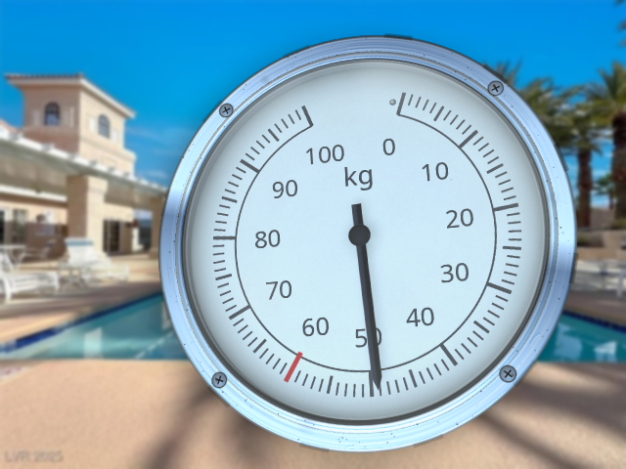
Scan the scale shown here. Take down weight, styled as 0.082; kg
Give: 49; kg
